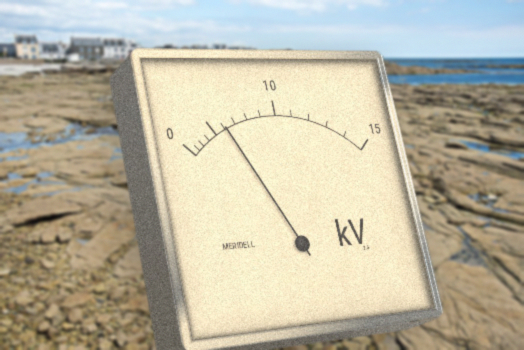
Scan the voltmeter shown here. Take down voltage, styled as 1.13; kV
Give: 6; kV
